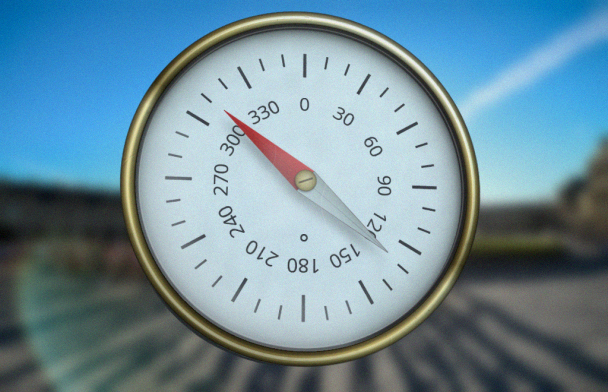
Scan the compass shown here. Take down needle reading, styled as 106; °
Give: 310; °
